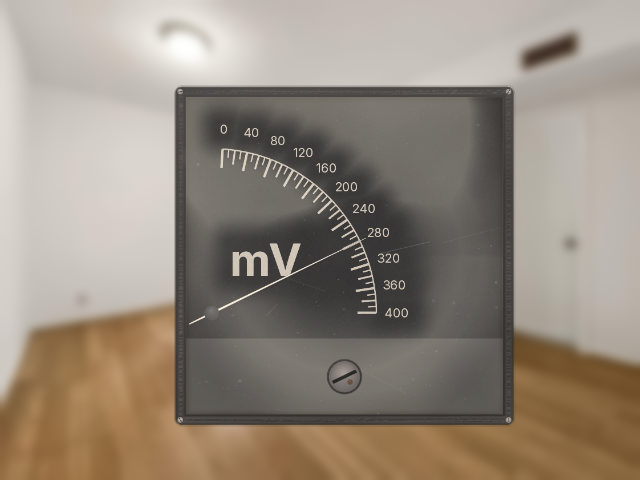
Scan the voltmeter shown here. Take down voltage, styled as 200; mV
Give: 280; mV
